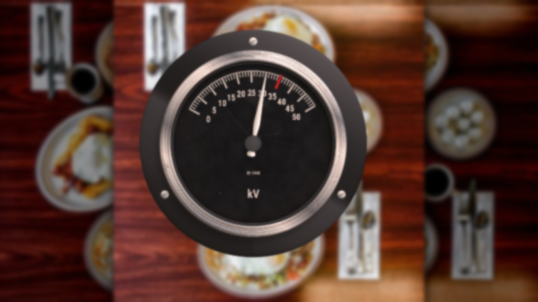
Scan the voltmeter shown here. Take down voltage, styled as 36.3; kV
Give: 30; kV
